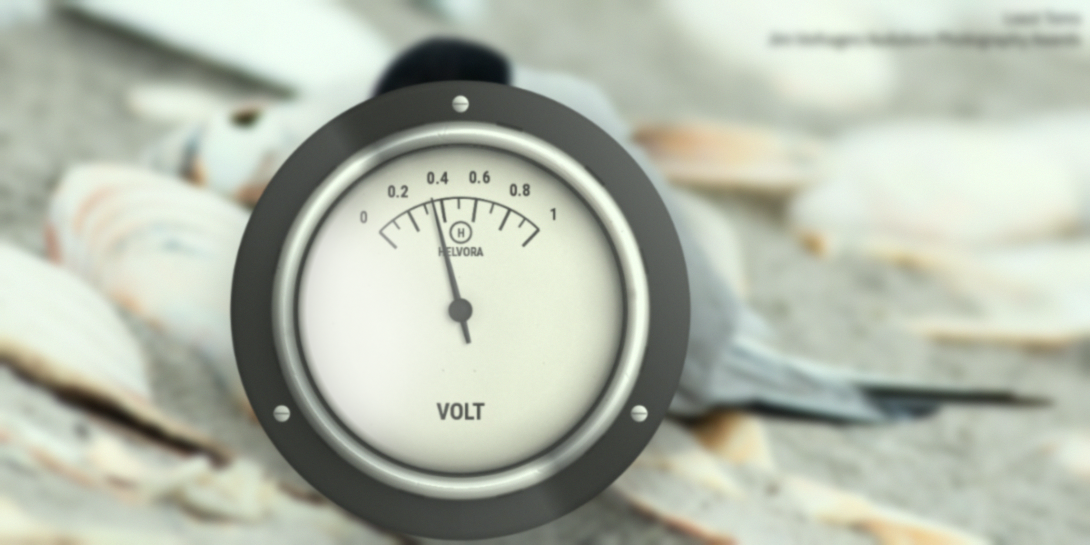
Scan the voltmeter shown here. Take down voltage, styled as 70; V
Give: 0.35; V
